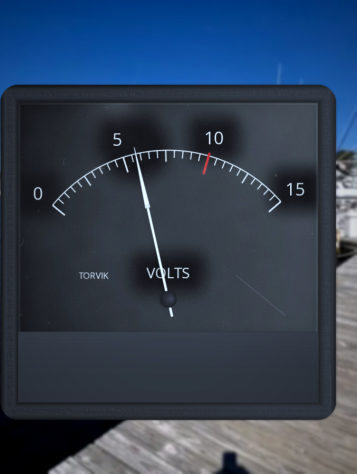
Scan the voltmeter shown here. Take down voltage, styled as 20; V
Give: 5.75; V
